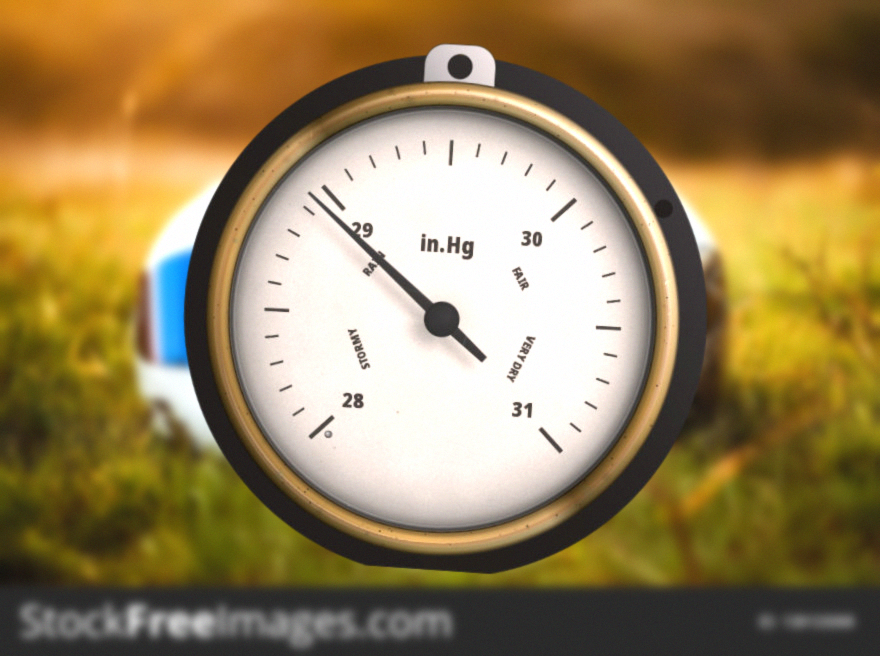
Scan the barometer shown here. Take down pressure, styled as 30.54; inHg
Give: 28.95; inHg
